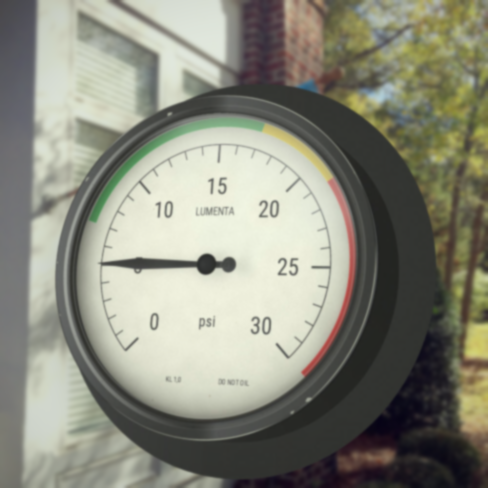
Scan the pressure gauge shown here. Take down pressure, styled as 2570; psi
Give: 5; psi
